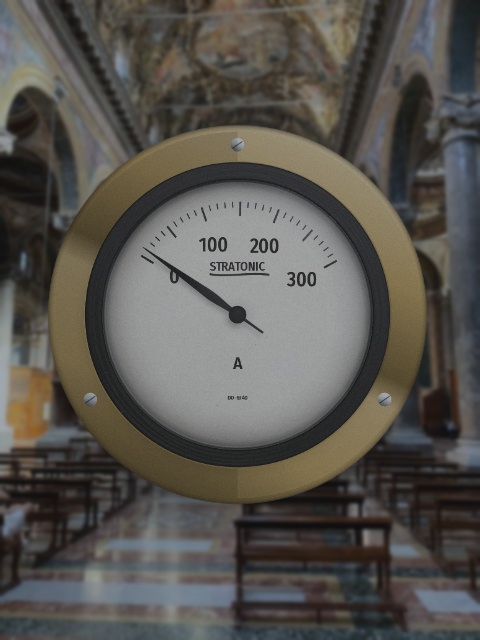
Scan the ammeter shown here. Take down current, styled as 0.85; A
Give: 10; A
